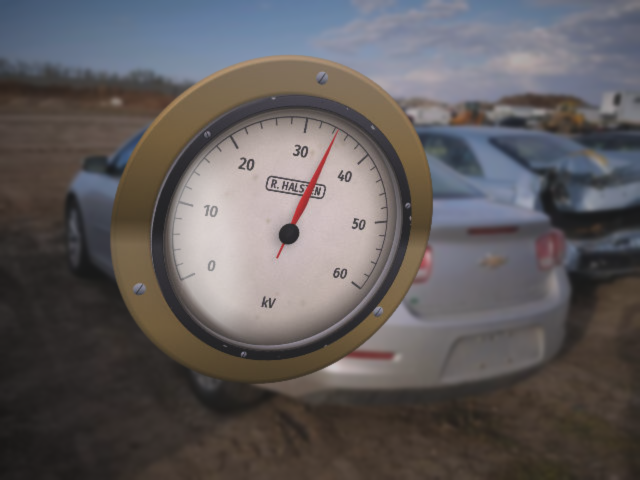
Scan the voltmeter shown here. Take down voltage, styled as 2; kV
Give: 34; kV
